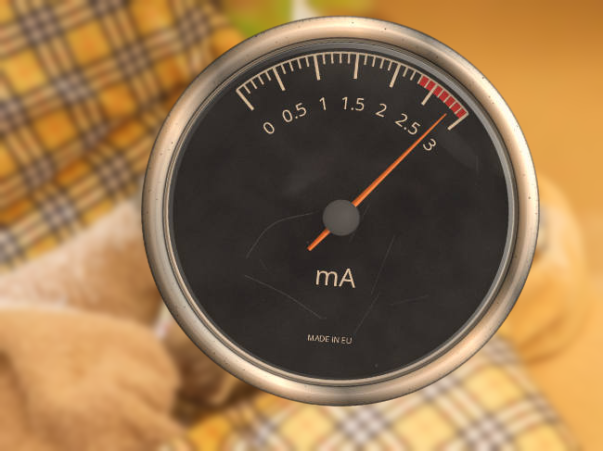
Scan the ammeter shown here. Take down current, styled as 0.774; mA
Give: 2.8; mA
